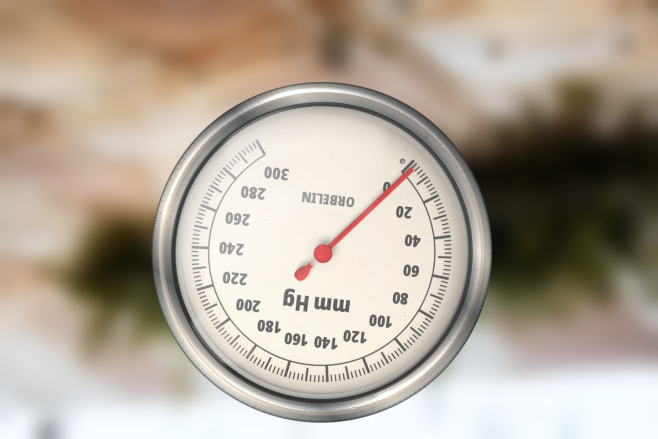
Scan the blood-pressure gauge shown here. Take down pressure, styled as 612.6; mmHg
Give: 2; mmHg
